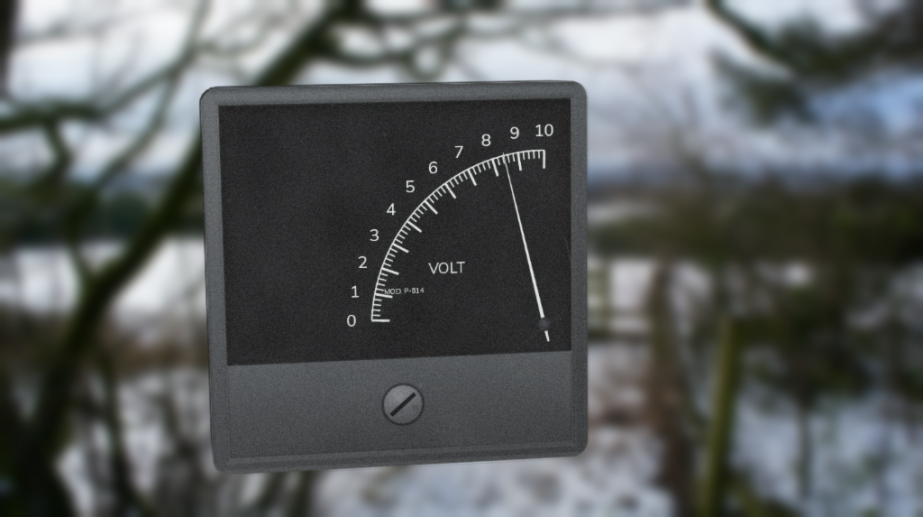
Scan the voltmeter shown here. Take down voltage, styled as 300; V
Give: 8.4; V
